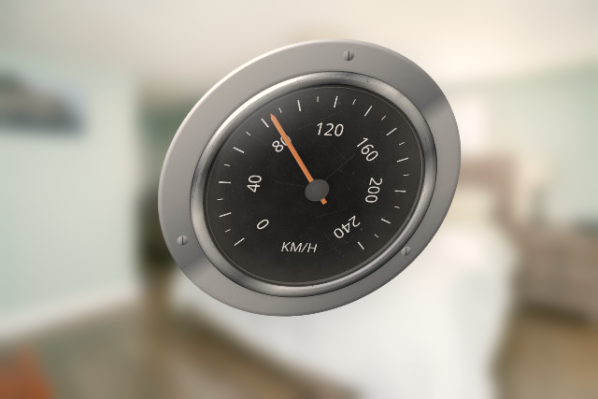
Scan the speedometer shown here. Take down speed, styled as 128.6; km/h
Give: 85; km/h
